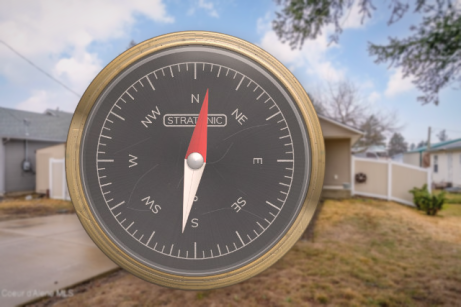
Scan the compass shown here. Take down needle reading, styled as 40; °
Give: 10; °
